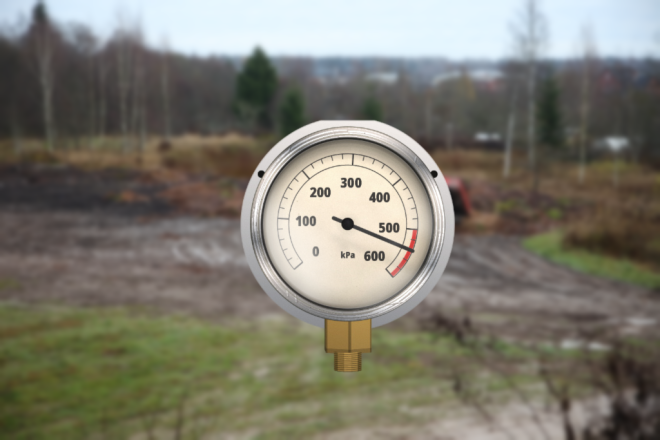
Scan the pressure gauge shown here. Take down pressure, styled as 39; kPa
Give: 540; kPa
